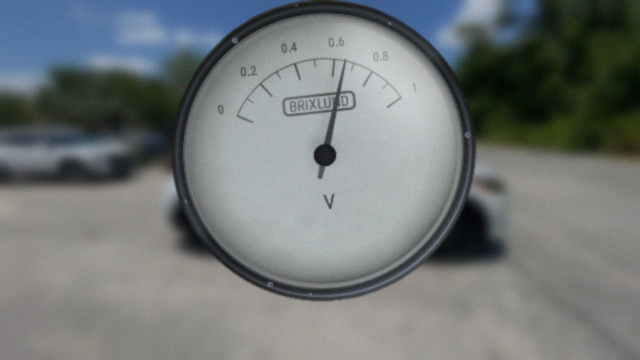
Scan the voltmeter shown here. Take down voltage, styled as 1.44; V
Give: 0.65; V
